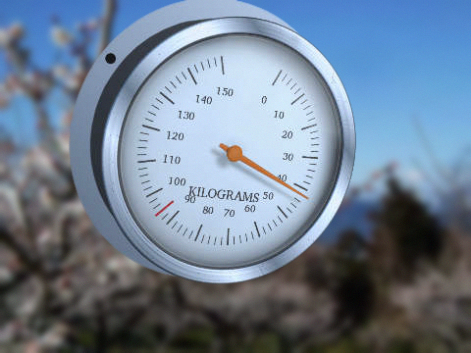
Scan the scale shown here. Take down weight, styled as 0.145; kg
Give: 42; kg
